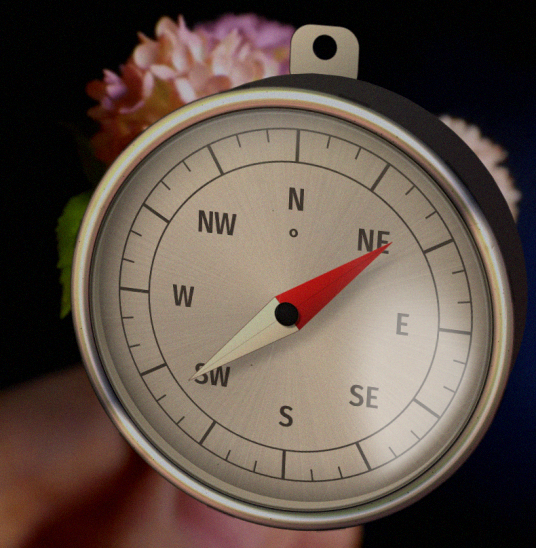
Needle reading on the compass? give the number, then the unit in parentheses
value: 50 (°)
